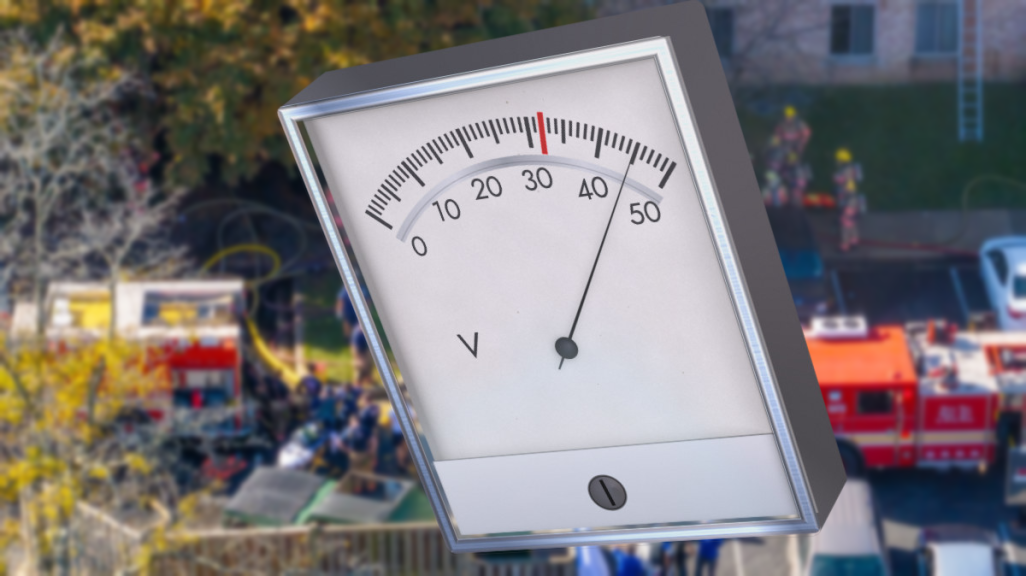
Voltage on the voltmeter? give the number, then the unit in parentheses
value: 45 (V)
